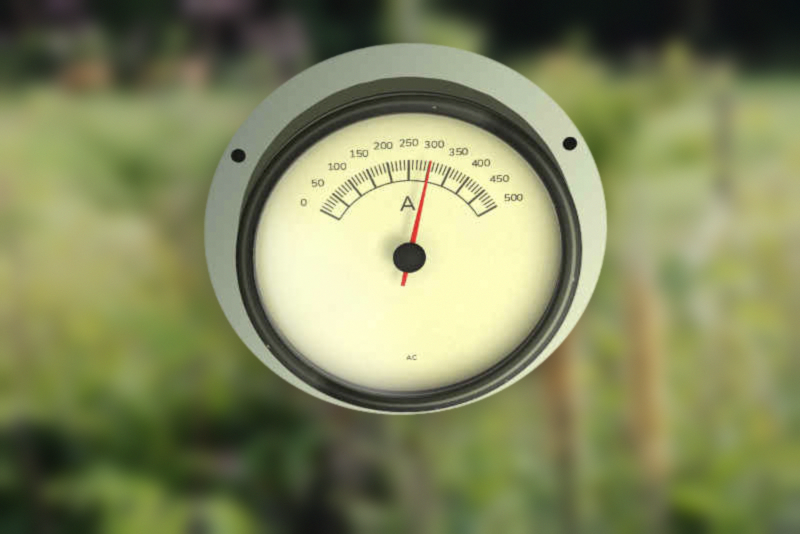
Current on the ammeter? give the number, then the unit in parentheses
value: 300 (A)
